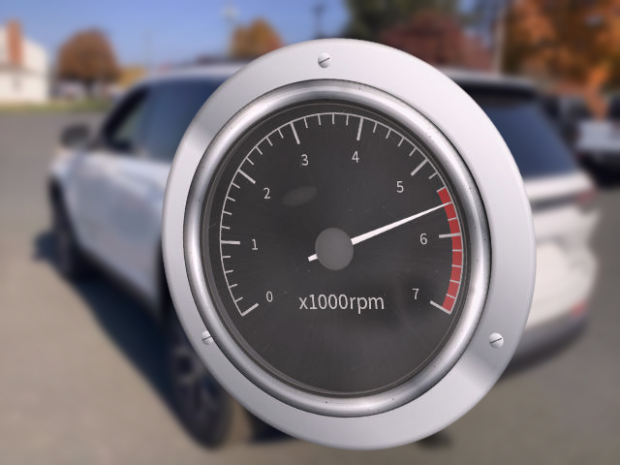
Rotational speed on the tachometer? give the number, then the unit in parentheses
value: 5600 (rpm)
